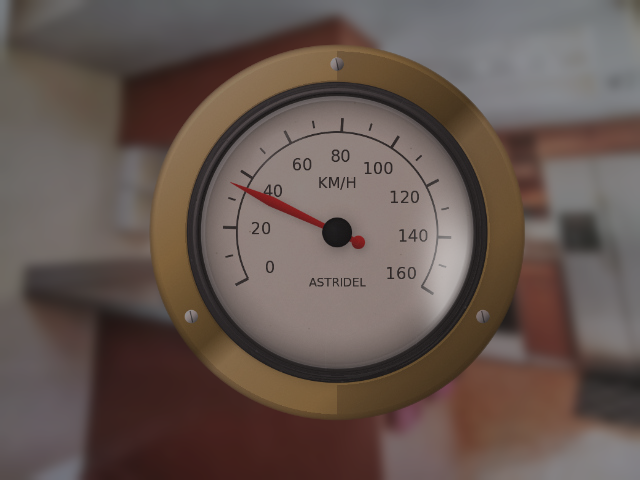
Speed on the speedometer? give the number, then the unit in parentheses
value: 35 (km/h)
